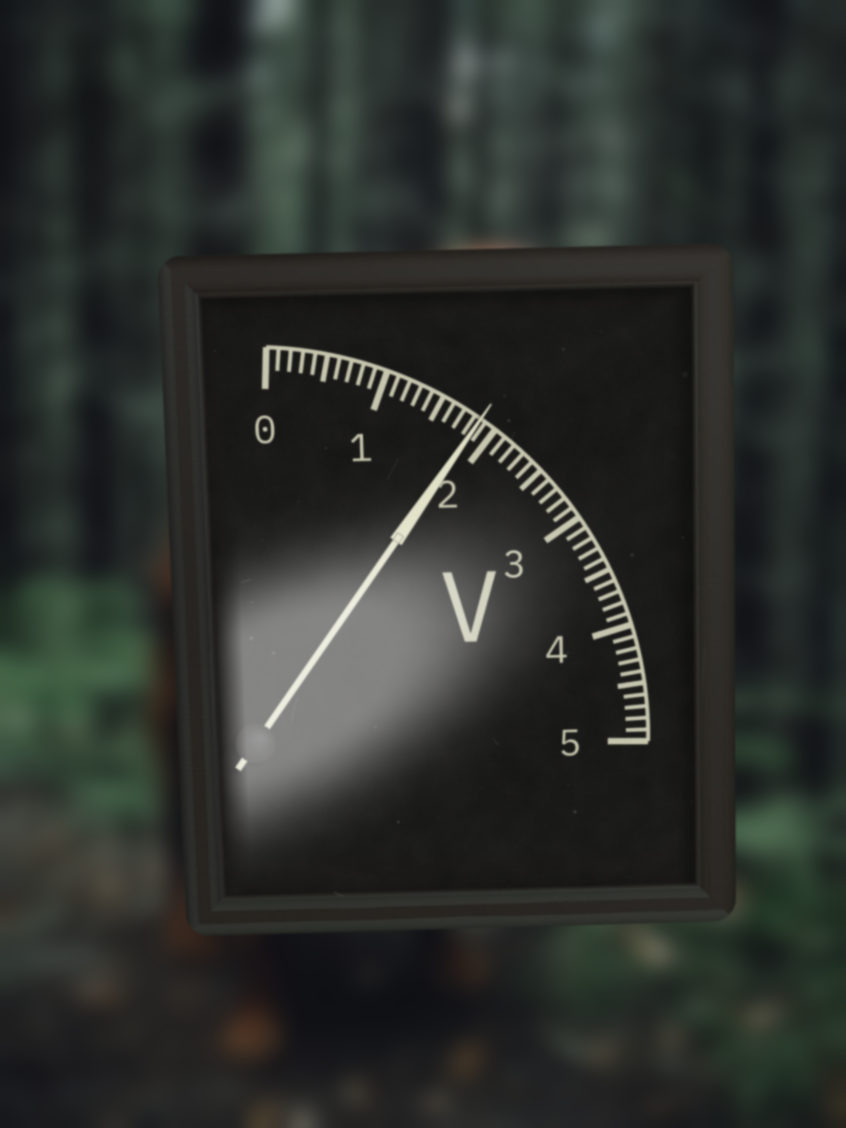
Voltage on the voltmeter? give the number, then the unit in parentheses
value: 1.85 (V)
